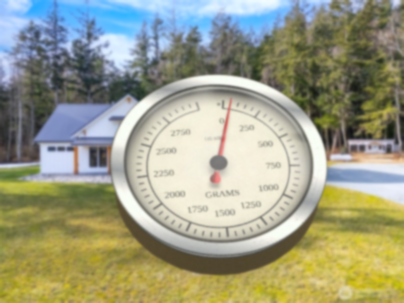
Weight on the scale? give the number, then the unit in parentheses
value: 50 (g)
